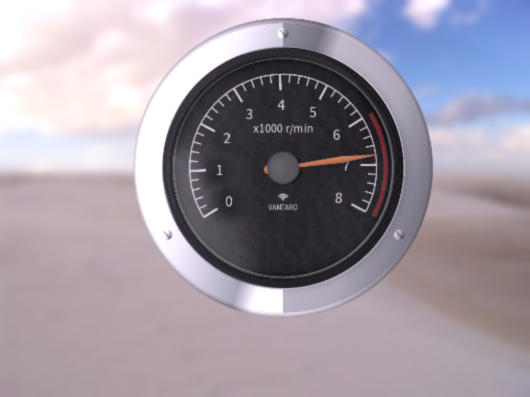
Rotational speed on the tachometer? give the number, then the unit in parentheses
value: 6800 (rpm)
